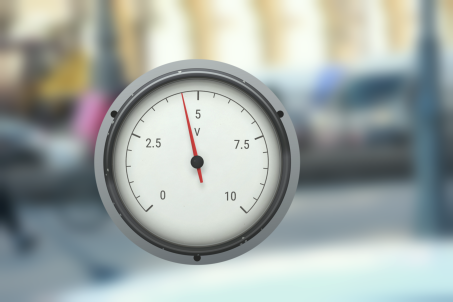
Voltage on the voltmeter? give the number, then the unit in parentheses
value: 4.5 (V)
